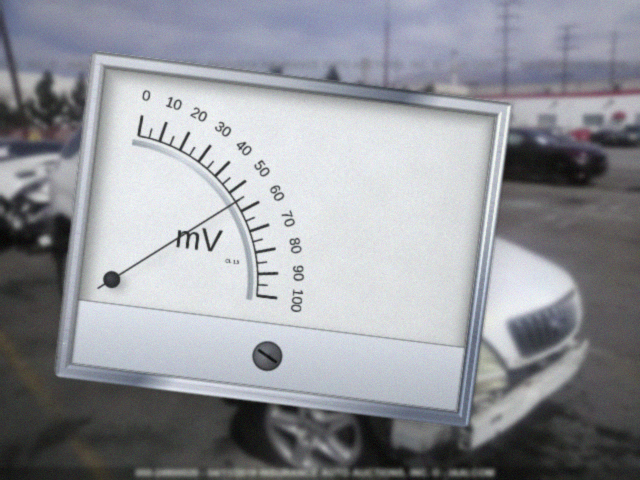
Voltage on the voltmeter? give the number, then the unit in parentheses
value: 55 (mV)
